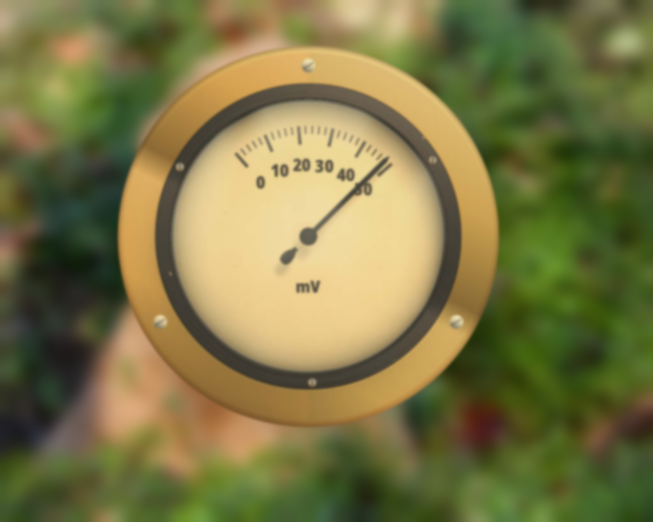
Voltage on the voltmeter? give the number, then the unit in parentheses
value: 48 (mV)
